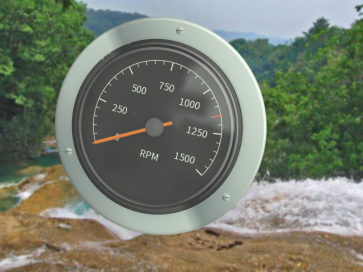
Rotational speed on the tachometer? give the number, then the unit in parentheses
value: 0 (rpm)
